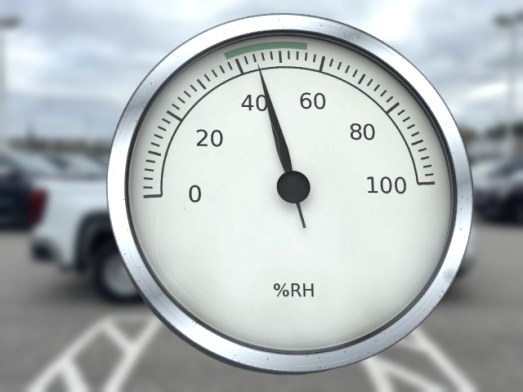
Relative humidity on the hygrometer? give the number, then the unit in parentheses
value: 44 (%)
